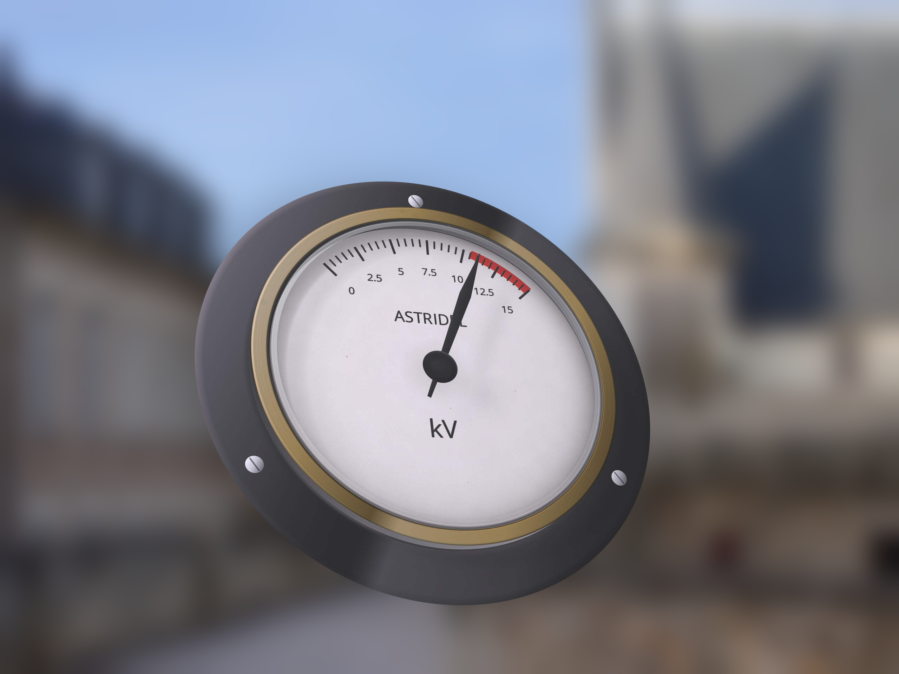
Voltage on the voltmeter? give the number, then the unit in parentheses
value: 11 (kV)
